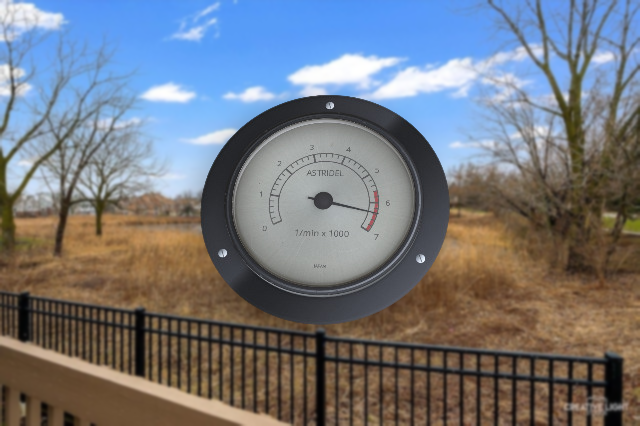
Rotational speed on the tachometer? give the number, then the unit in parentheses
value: 6400 (rpm)
